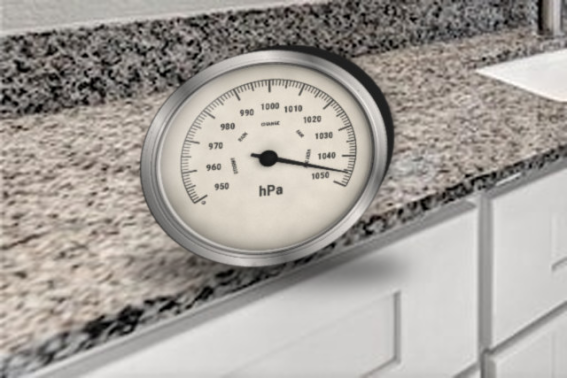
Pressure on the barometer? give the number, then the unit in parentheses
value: 1045 (hPa)
